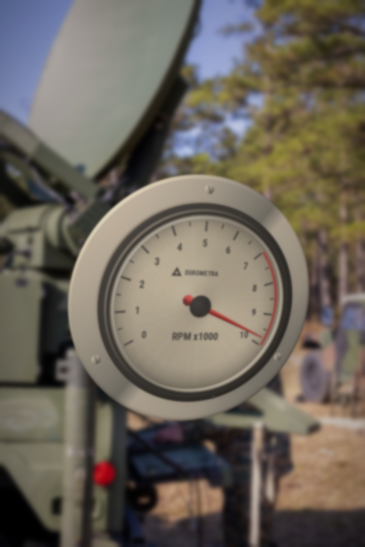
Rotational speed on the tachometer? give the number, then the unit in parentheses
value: 9750 (rpm)
